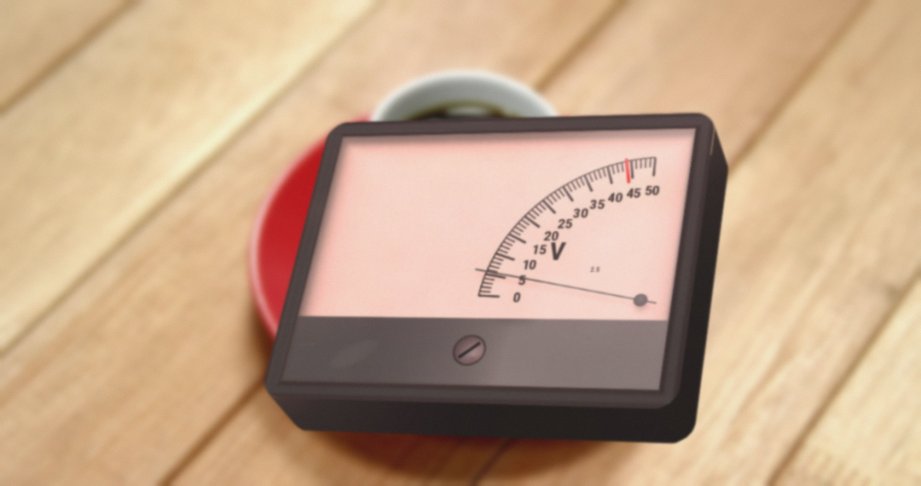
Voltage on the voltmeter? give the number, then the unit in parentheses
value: 5 (V)
